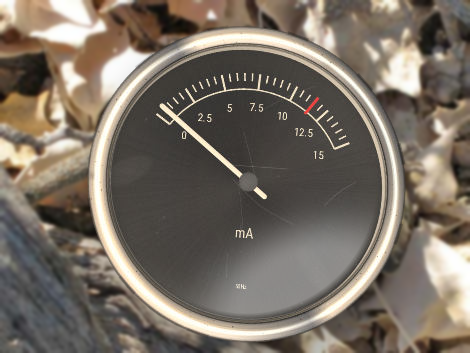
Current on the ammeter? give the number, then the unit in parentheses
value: 0.5 (mA)
